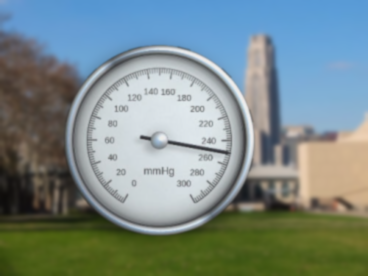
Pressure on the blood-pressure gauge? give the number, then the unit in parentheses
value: 250 (mmHg)
